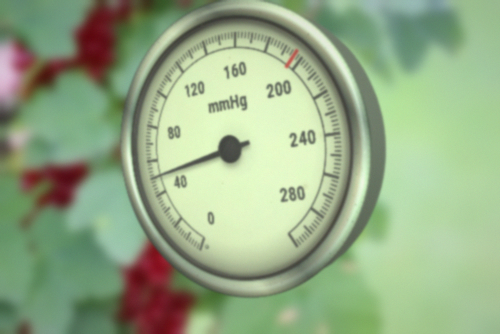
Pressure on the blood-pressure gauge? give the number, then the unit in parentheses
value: 50 (mmHg)
